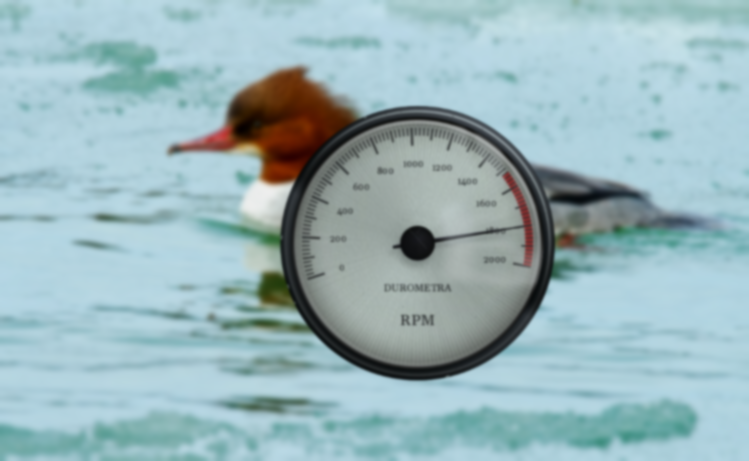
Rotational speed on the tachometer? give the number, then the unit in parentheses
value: 1800 (rpm)
